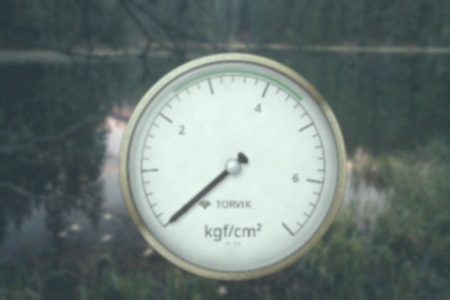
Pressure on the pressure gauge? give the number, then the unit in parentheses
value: 0 (kg/cm²)
